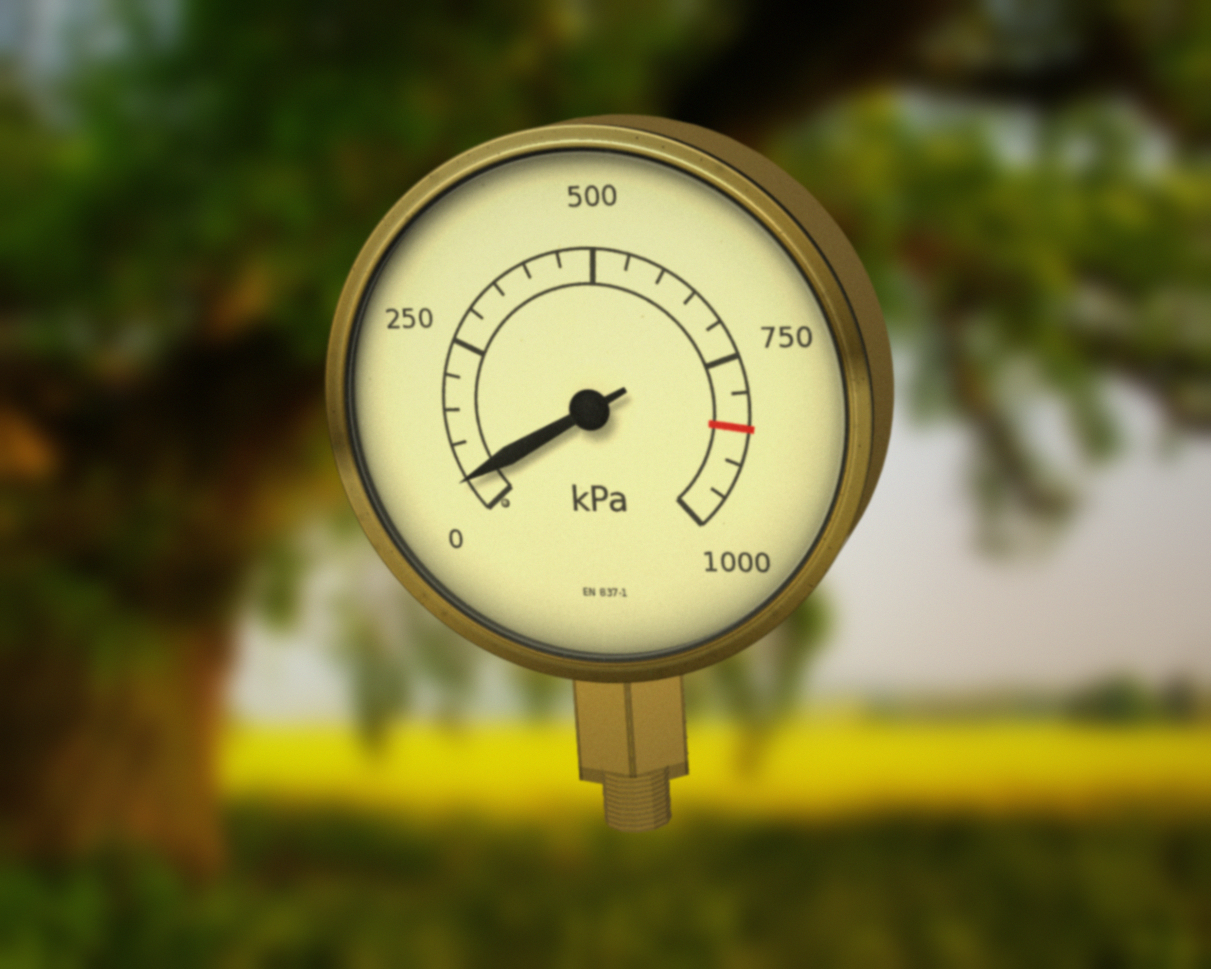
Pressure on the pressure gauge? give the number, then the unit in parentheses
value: 50 (kPa)
